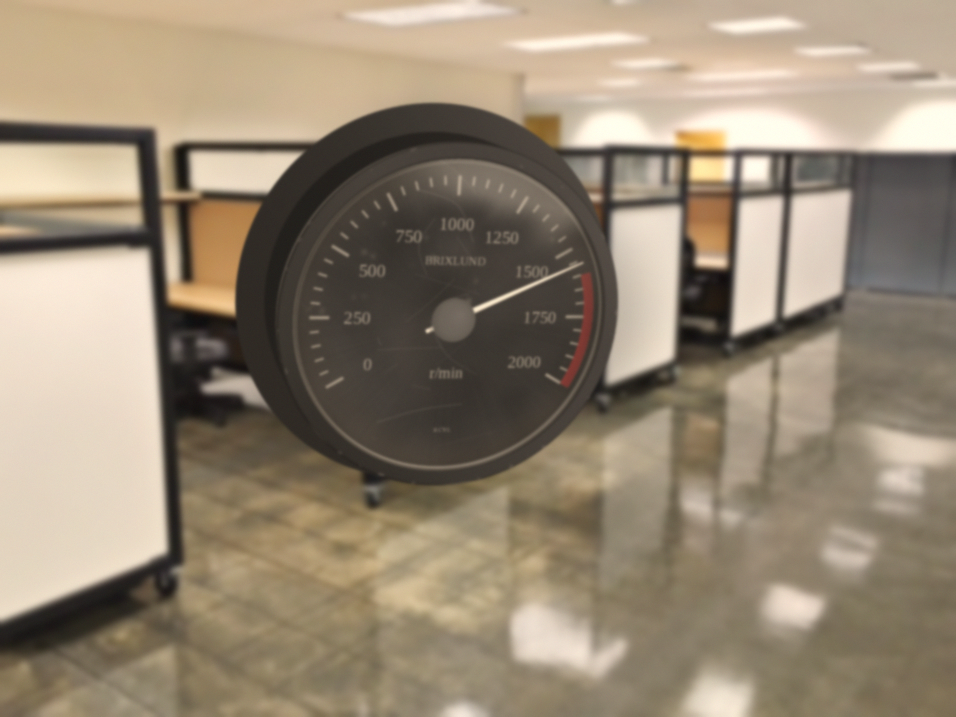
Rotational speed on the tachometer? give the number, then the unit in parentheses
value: 1550 (rpm)
